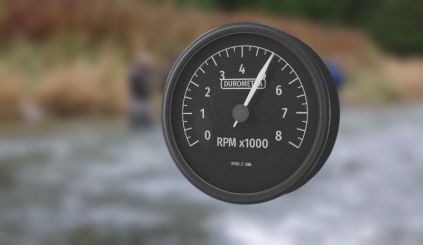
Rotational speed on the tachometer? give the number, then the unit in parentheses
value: 5000 (rpm)
